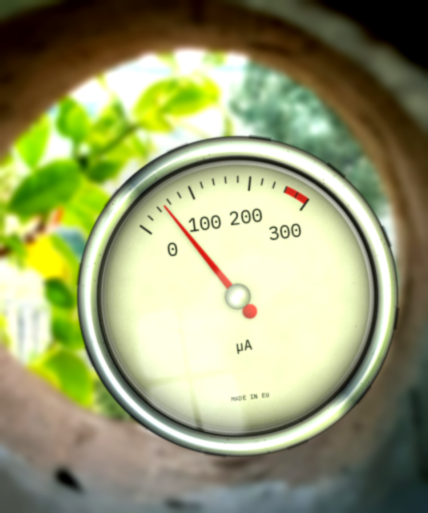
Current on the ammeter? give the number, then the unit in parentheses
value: 50 (µA)
